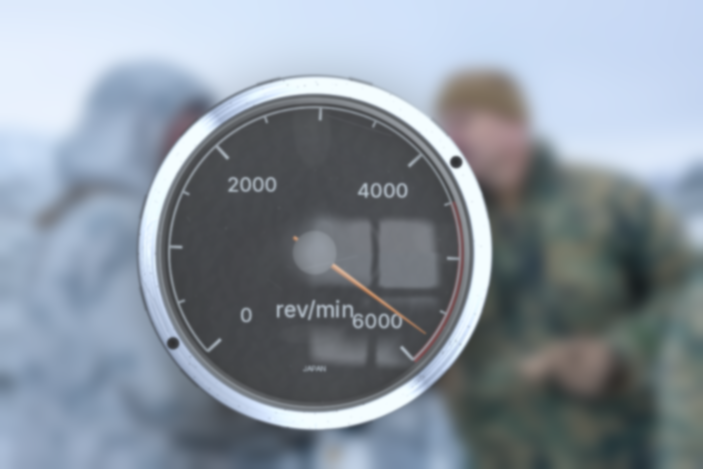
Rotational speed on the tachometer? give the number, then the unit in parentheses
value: 5750 (rpm)
